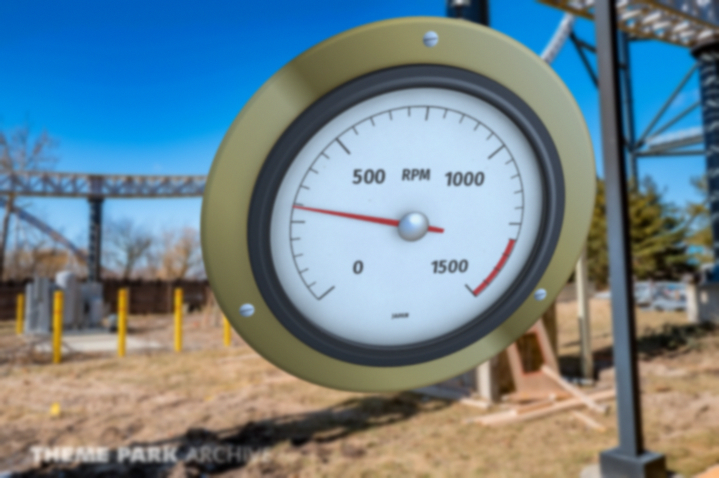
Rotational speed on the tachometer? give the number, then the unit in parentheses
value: 300 (rpm)
